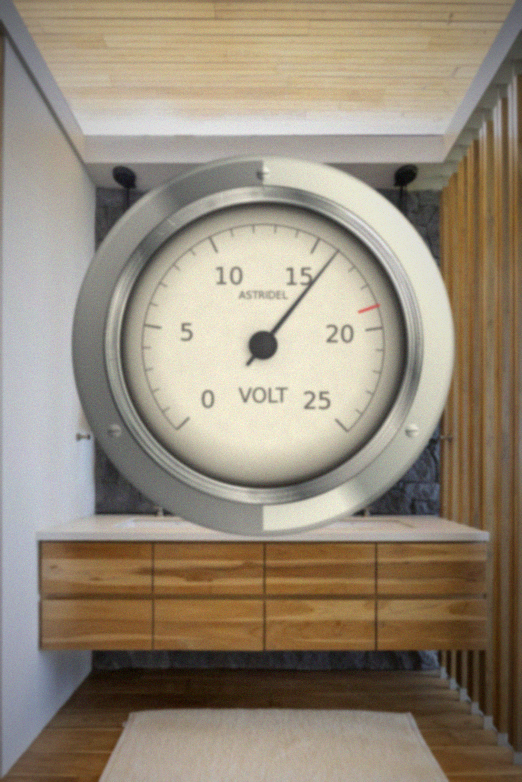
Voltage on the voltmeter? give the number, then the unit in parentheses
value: 16 (V)
